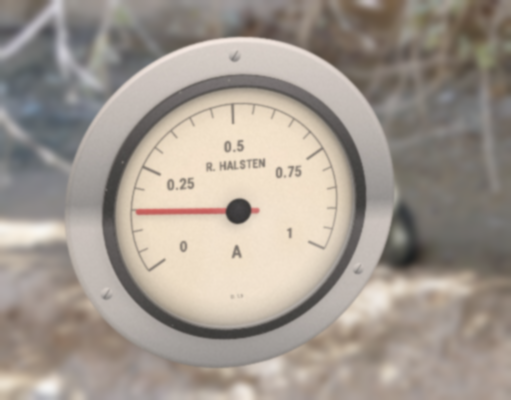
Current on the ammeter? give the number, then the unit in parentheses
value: 0.15 (A)
